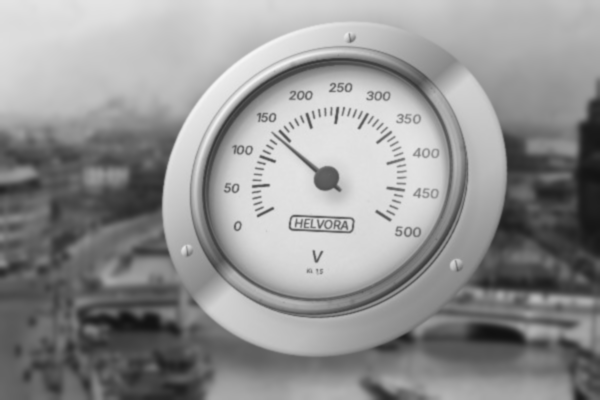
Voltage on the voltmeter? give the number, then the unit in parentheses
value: 140 (V)
